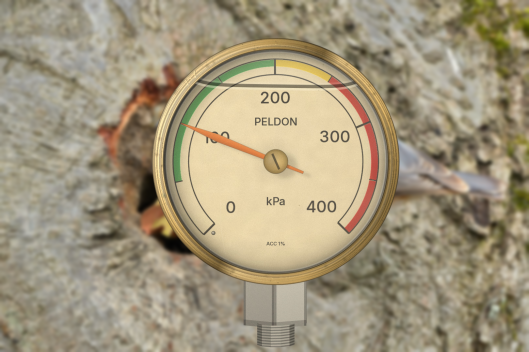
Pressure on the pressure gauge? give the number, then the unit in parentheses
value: 100 (kPa)
